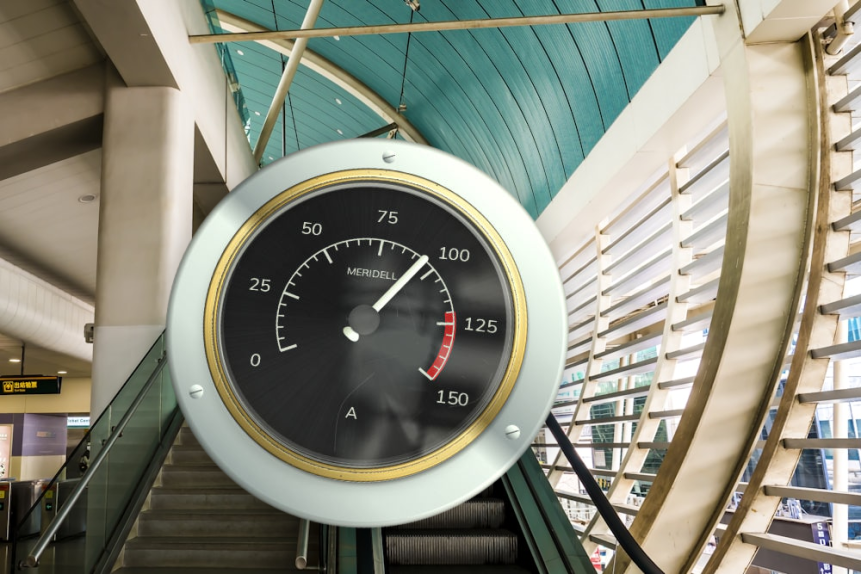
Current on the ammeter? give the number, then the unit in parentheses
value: 95 (A)
